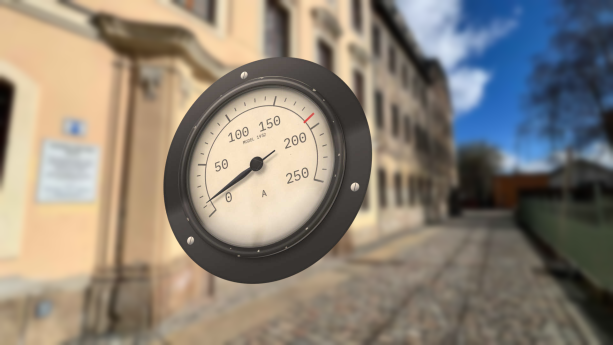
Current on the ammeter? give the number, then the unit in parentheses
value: 10 (A)
